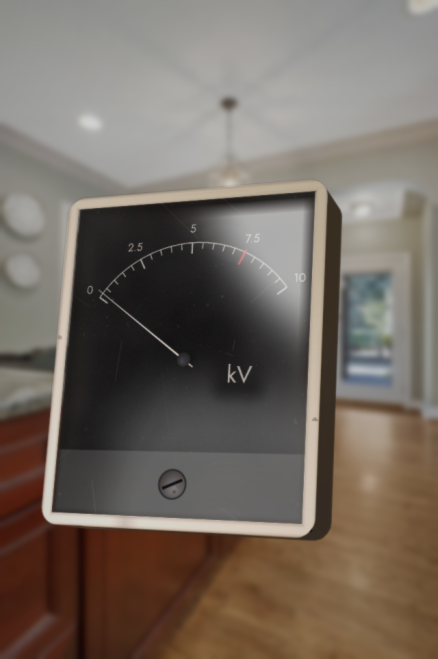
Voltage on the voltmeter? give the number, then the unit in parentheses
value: 0.25 (kV)
